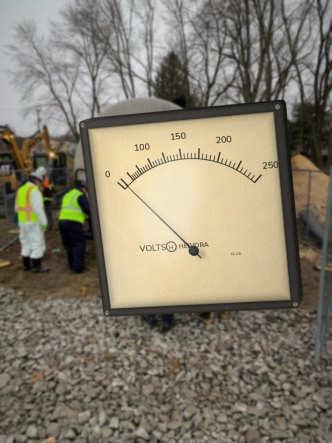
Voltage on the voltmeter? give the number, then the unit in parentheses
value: 25 (V)
